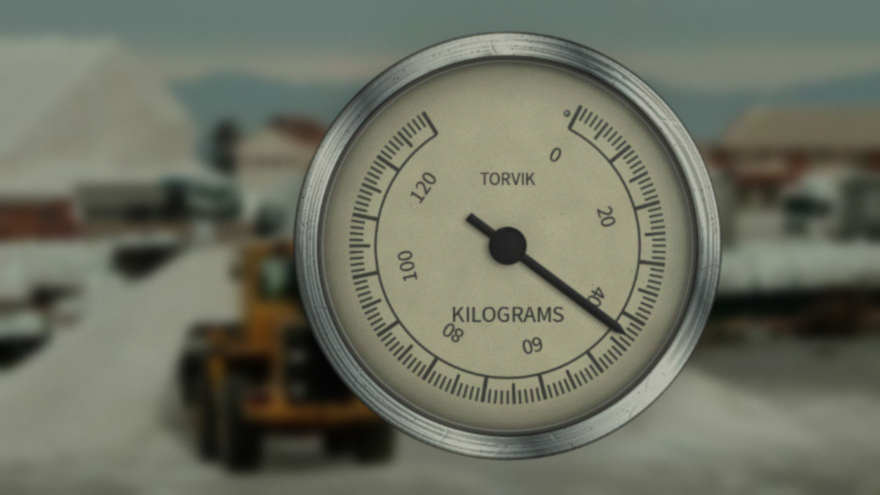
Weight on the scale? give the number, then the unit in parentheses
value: 43 (kg)
